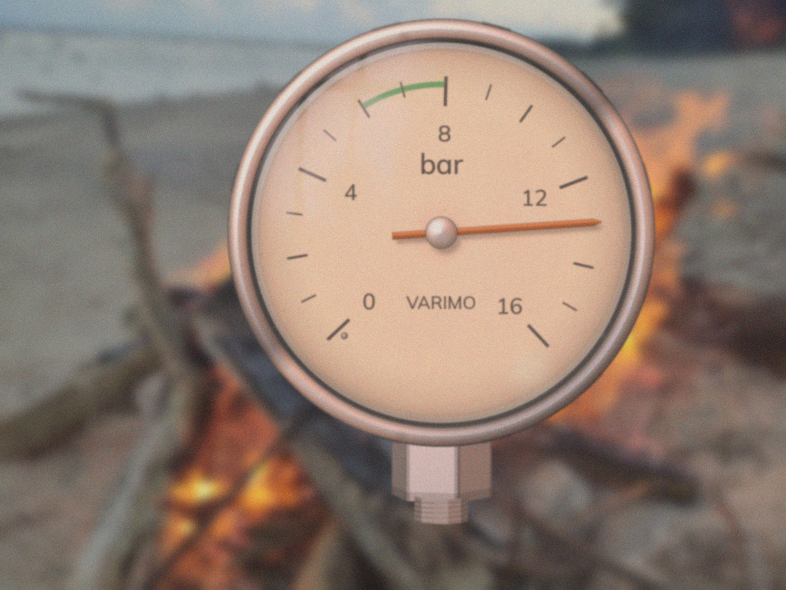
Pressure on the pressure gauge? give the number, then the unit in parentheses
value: 13 (bar)
